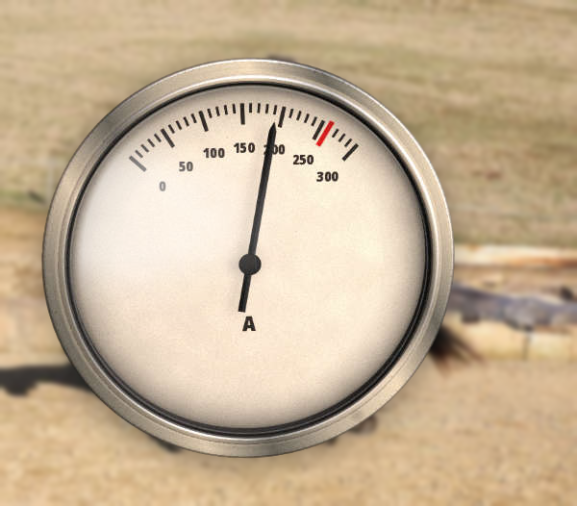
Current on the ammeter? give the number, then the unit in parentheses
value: 190 (A)
